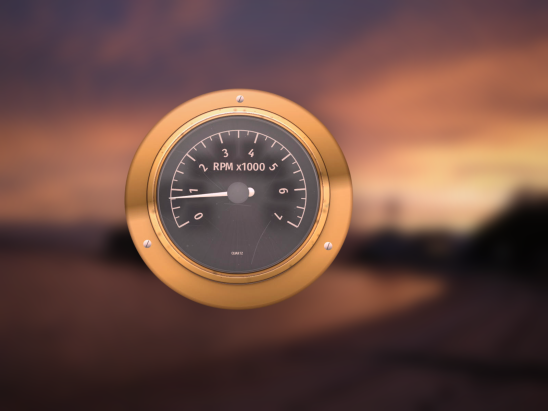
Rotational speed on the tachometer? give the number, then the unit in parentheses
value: 750 (rpm)
